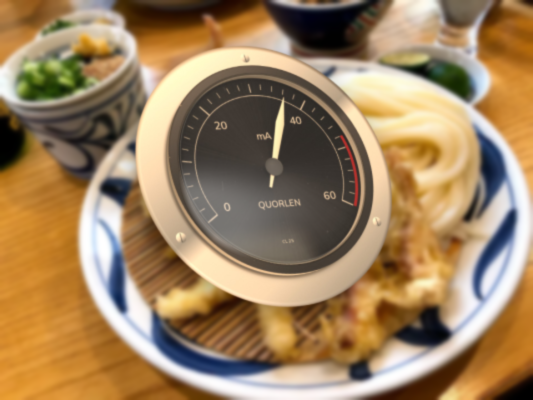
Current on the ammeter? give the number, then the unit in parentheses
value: 36 (mA)
